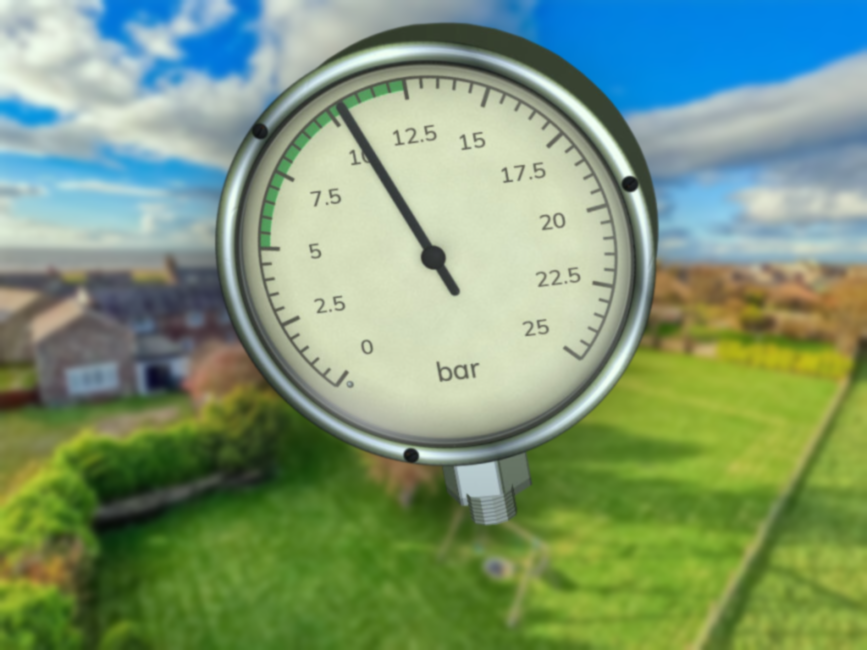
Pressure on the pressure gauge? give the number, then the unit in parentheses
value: 10.5 (bar)
